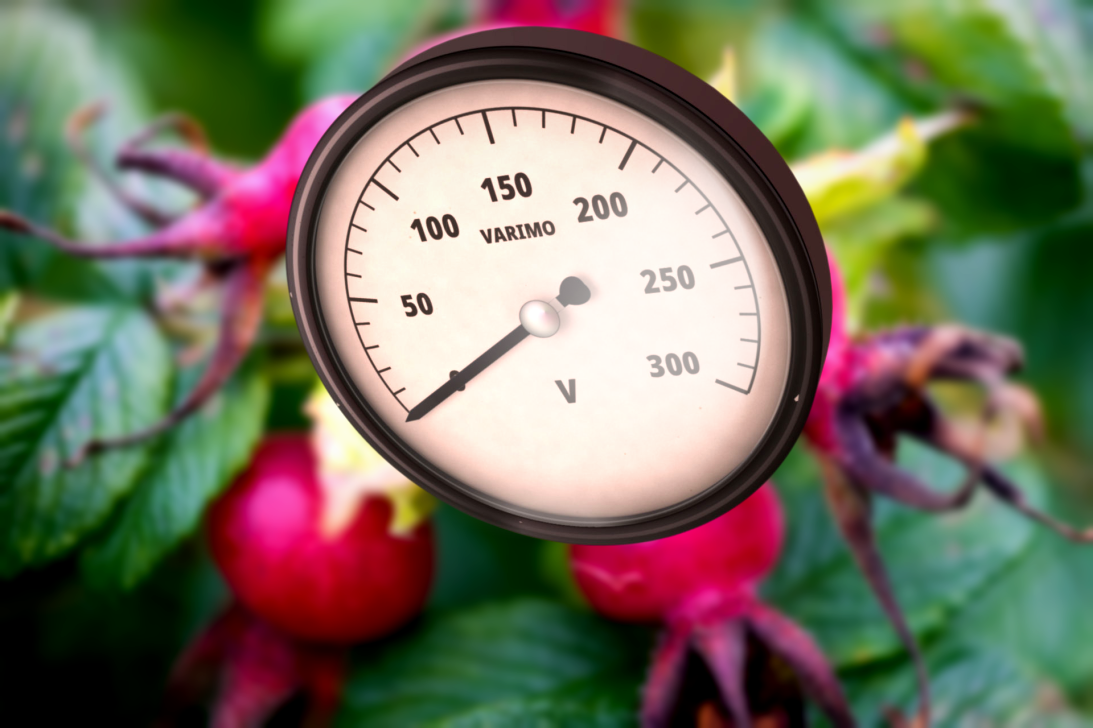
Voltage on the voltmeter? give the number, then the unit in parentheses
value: 0 (V)
